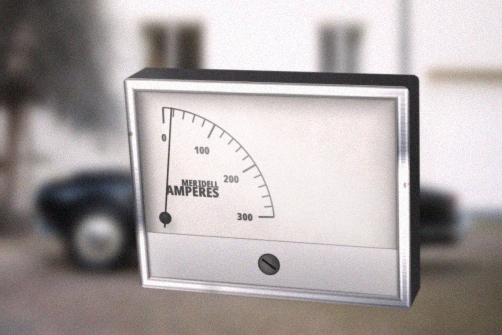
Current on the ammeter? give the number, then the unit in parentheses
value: 20 (A)
